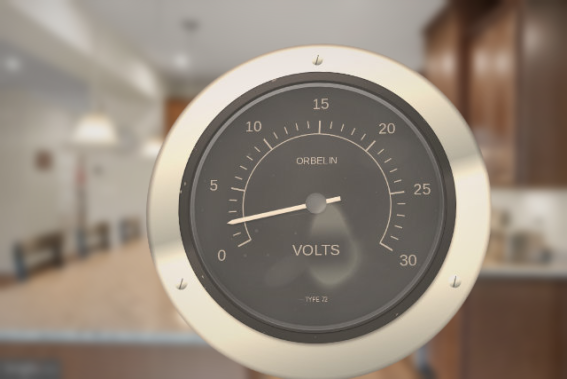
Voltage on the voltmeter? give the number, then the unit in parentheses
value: 2 (V)
